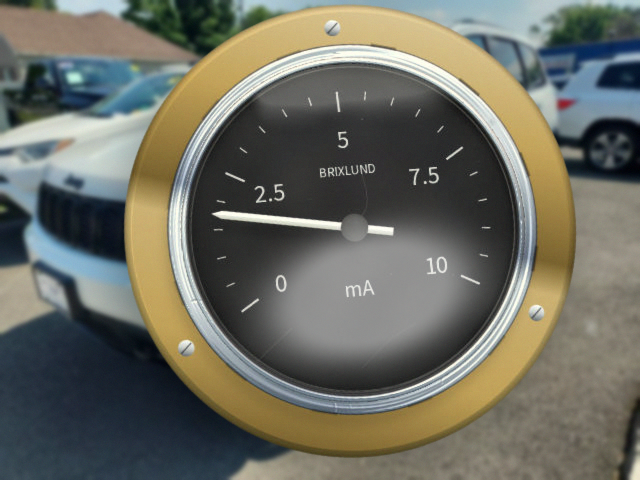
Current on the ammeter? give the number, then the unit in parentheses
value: 1.75 (mA)
